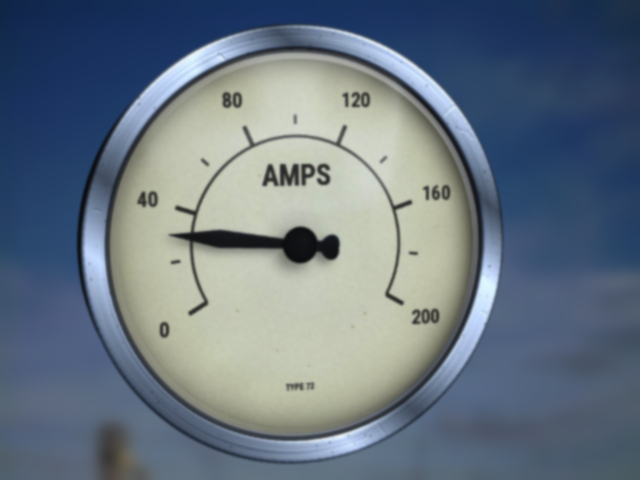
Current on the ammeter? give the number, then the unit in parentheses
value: 30 (A)
